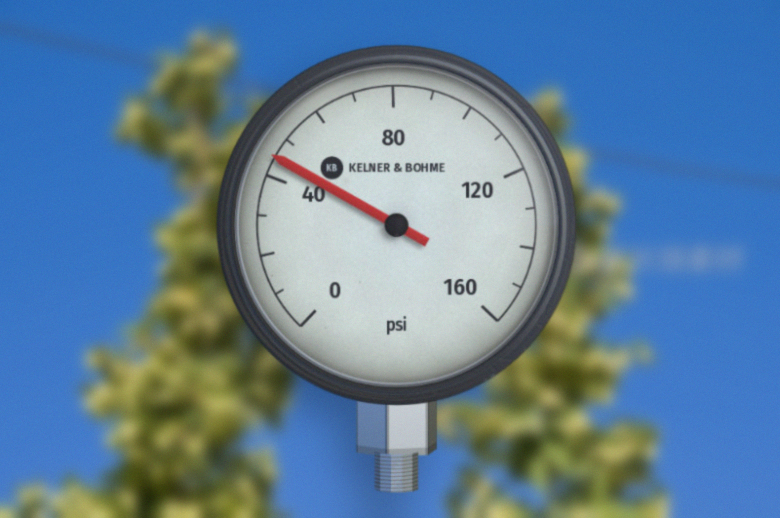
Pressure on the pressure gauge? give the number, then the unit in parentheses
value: 45 (psi)
